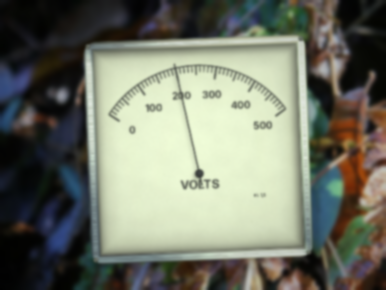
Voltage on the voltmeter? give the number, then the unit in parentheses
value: 200 (V)
